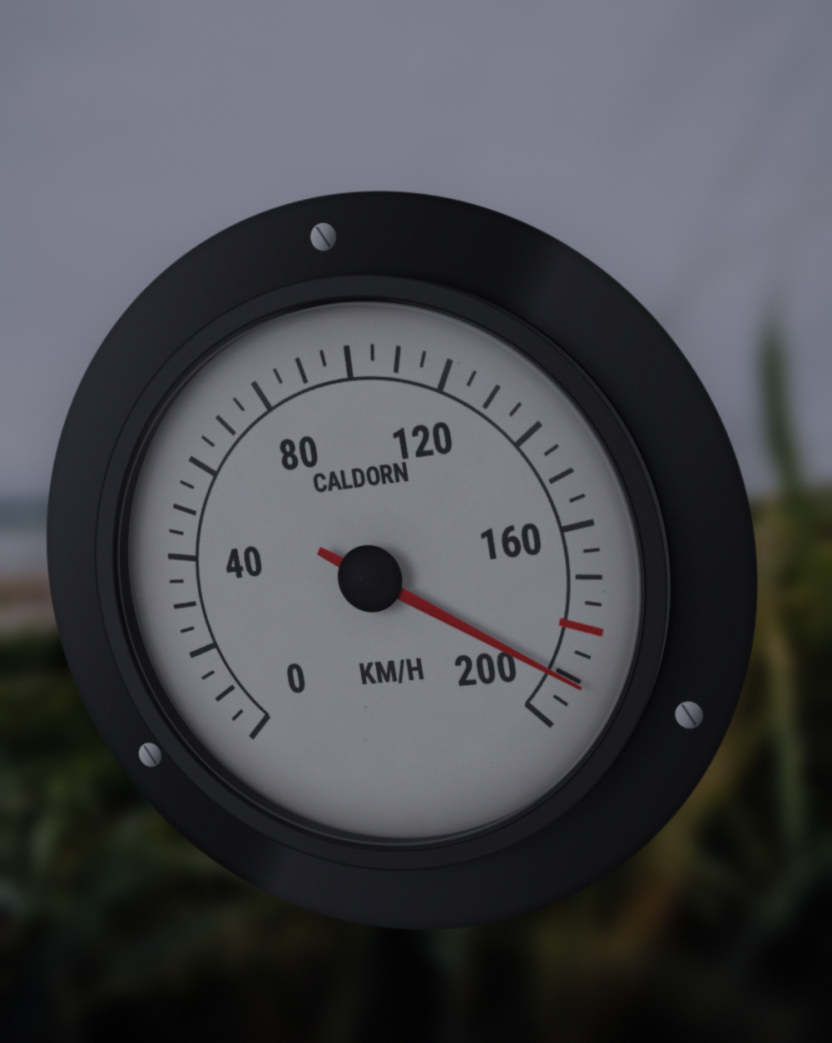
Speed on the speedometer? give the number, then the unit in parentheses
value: 190 (km/h)
